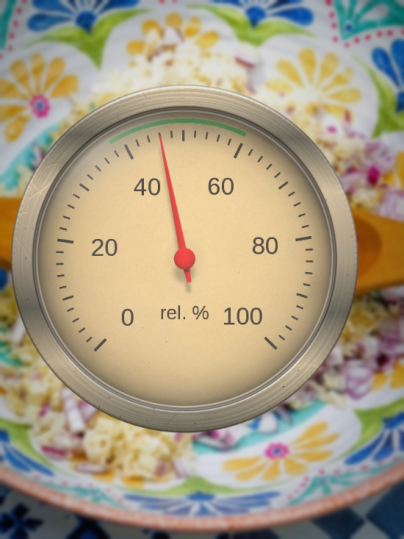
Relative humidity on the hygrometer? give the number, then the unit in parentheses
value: 46 (%)
